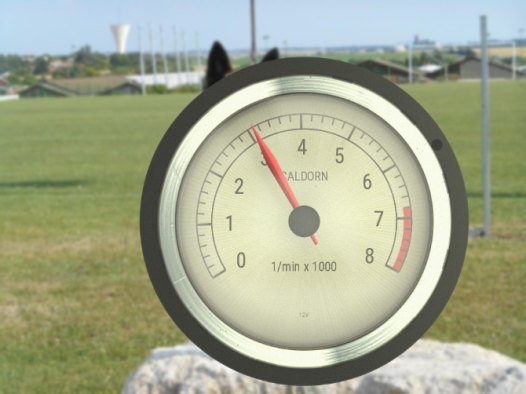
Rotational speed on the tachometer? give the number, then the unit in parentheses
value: 3100 (rpm)
